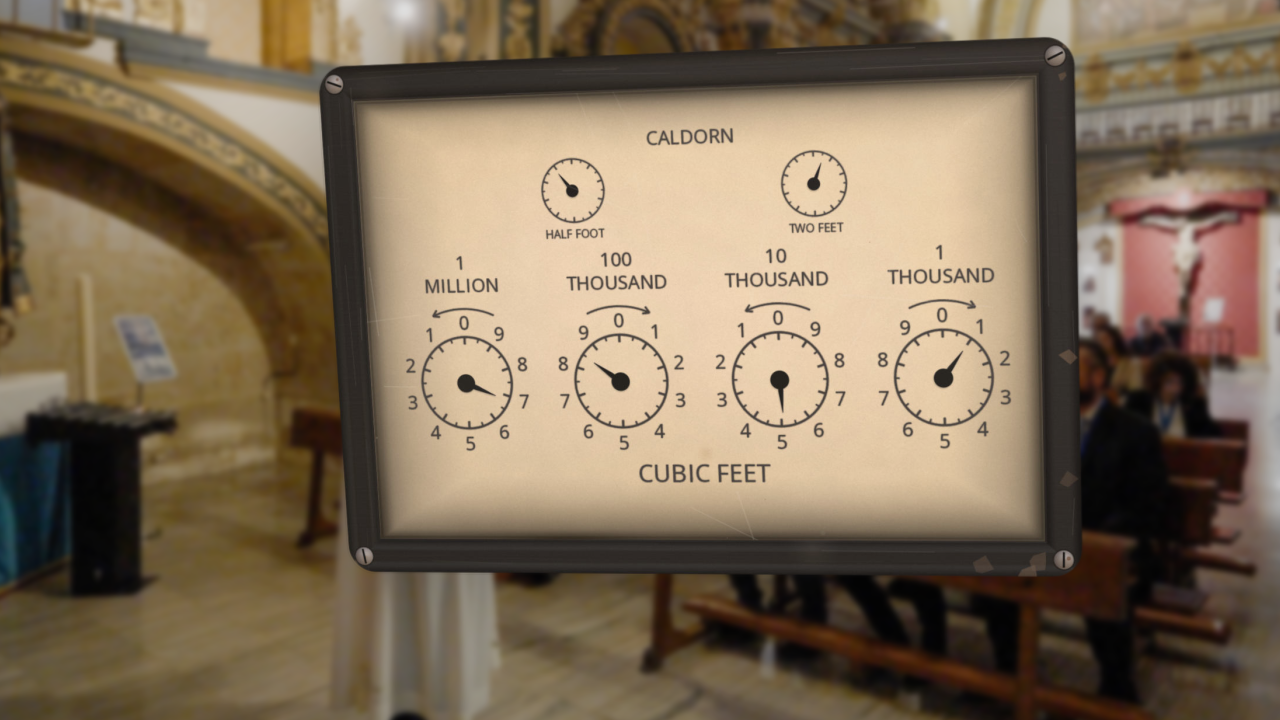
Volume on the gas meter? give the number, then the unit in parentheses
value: 685100 (ft³)
